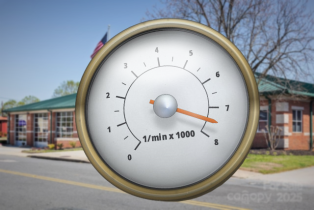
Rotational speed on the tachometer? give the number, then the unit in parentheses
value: 7500 (rpm)
